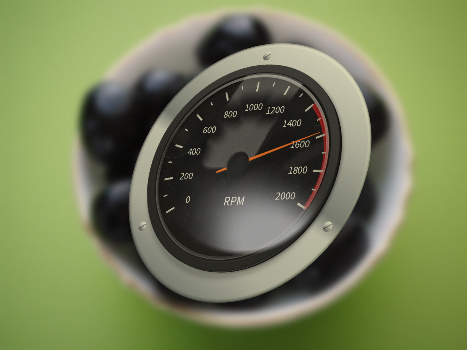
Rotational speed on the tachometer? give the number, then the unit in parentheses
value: 1600 (rpm)
